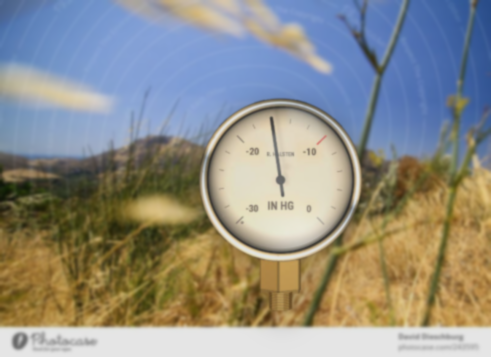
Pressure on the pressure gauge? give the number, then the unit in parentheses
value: -16 (inHg)
